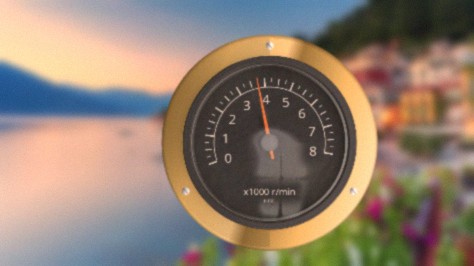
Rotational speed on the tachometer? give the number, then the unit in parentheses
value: 3750 (rpm)
